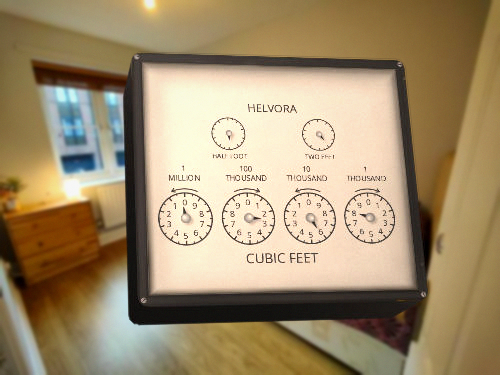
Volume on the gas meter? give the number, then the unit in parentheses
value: 25800 (ft³)
